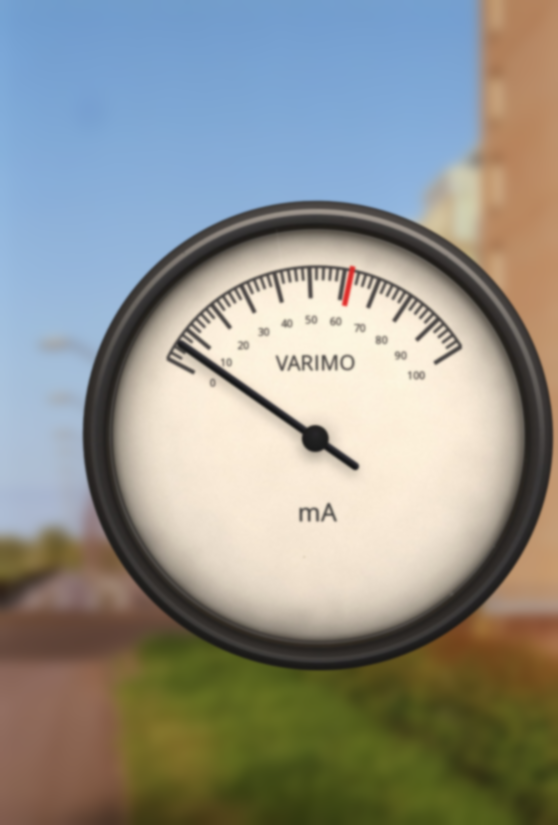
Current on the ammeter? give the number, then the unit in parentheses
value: 6 (mA)
